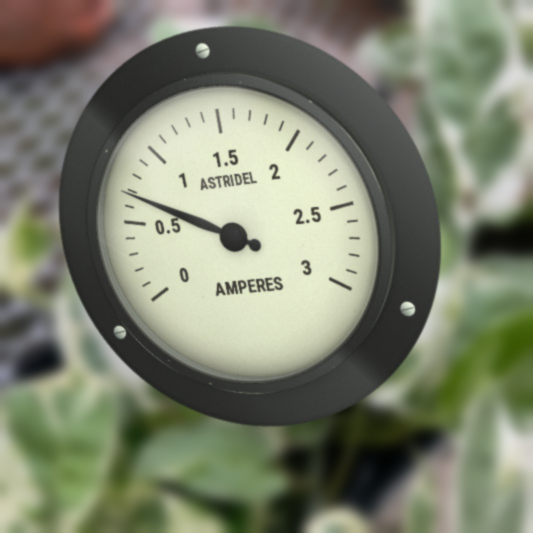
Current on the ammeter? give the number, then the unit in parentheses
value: 0.7 (A)
